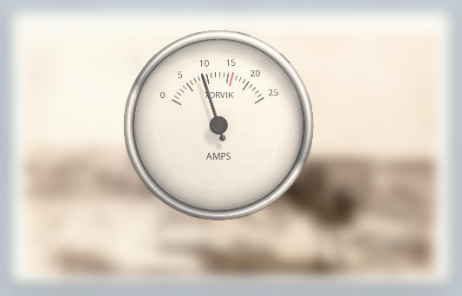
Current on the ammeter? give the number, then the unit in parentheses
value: 9 (A)
